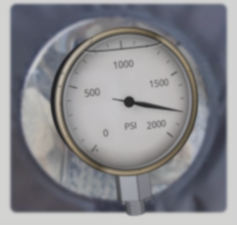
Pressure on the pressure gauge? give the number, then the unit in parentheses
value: 1800 (psi)
